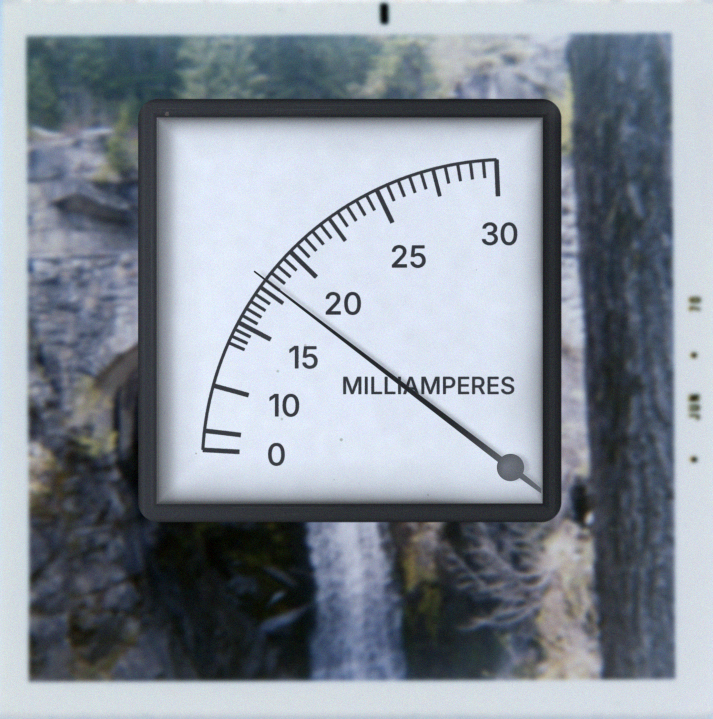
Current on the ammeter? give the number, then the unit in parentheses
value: 18 (mA)
